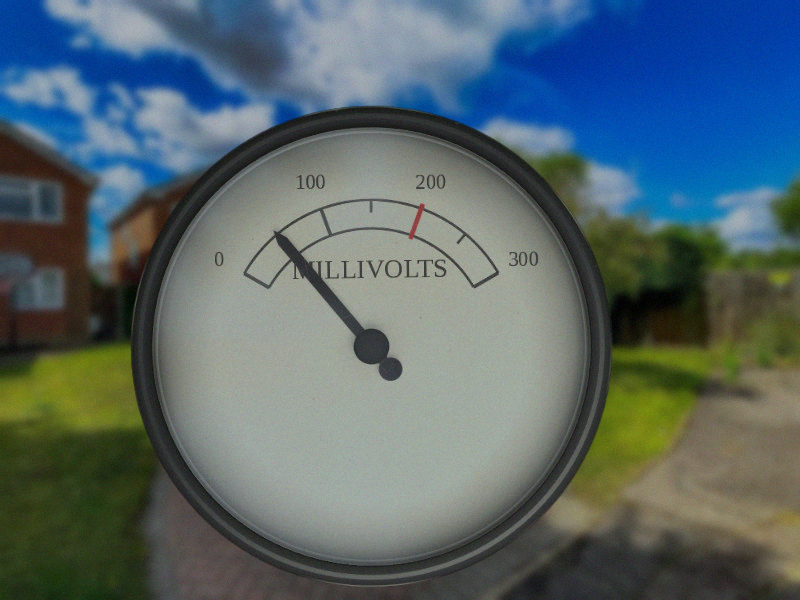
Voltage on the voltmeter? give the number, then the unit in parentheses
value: 50 (mV)
